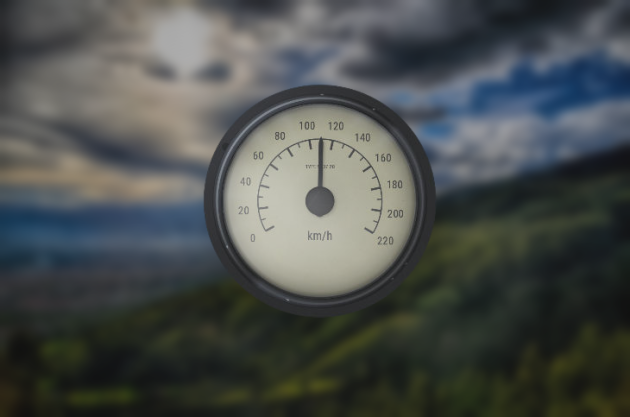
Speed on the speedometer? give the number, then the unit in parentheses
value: 110 (km/h)
